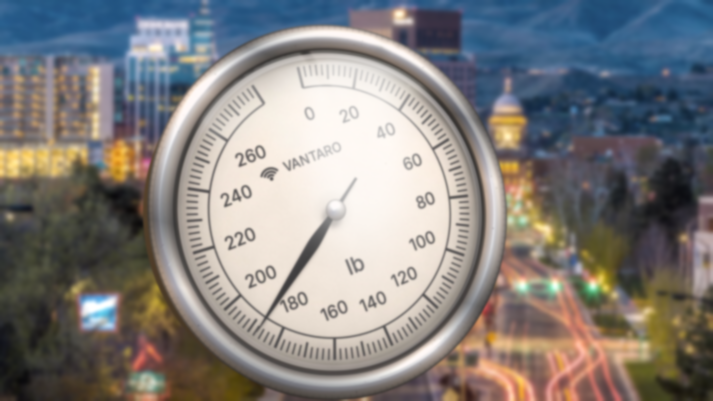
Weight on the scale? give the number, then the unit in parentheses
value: 188 (lb)
